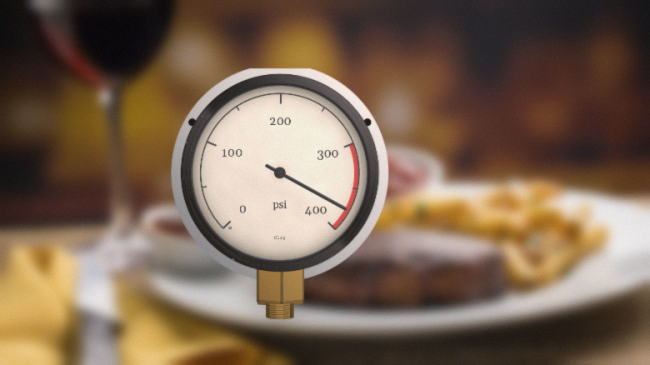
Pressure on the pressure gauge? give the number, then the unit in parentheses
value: 375 (psi)
